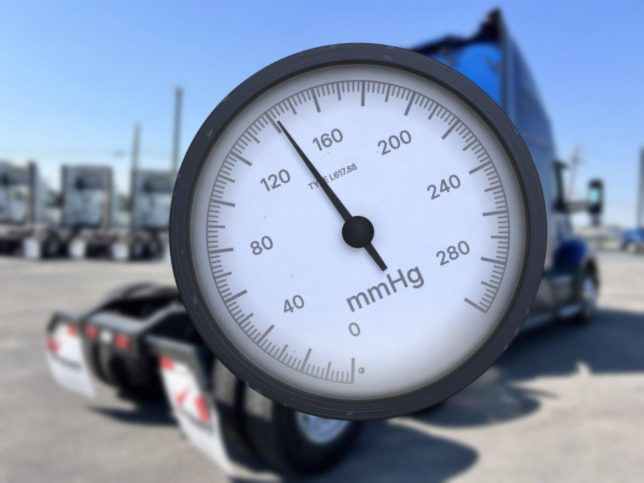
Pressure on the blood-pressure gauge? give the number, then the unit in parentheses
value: 142 (mmHg)
